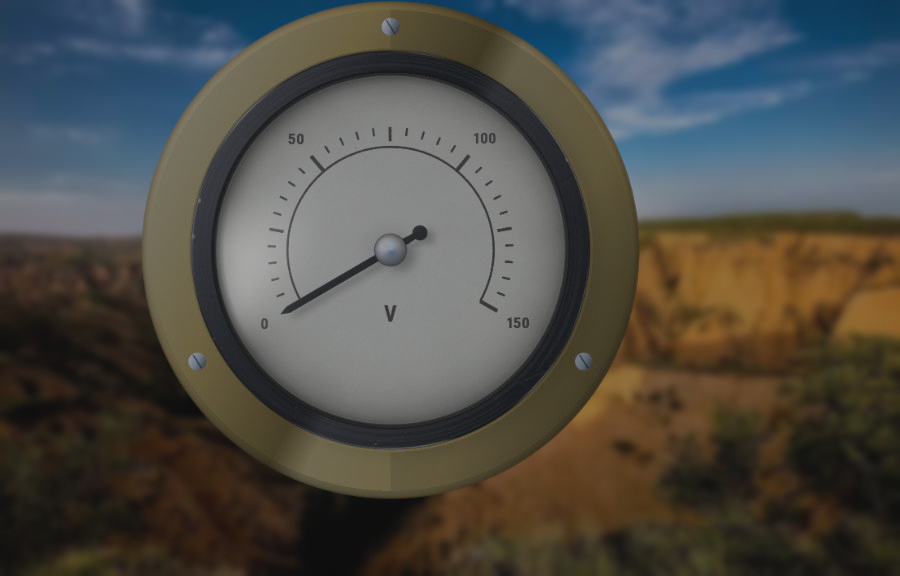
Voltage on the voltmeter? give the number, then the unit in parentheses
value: 0 (V)
